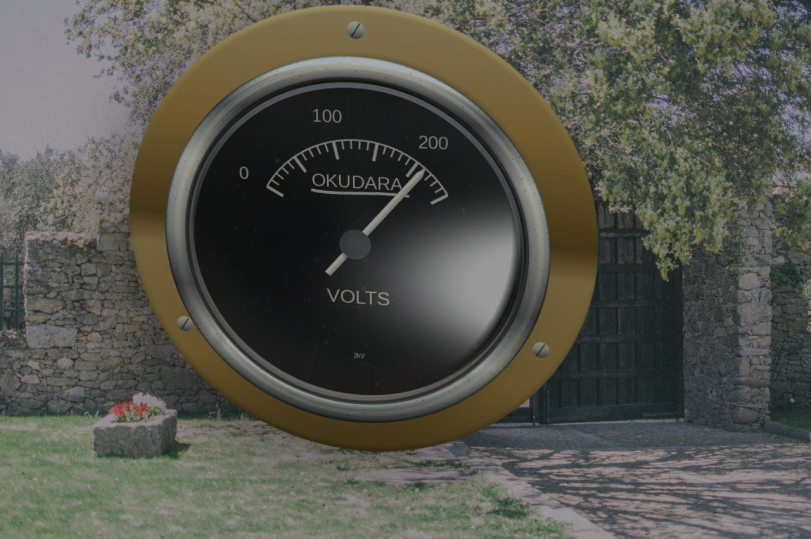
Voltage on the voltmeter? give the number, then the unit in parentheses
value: 210 (V)
